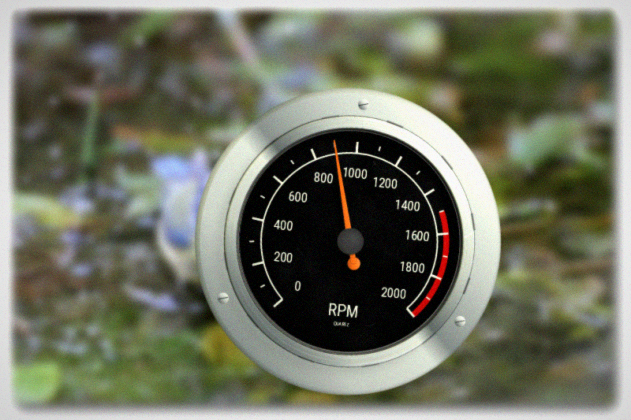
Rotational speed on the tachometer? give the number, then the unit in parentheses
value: 900 (rpm)
